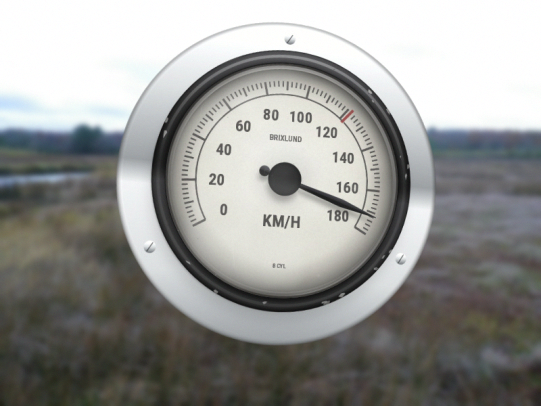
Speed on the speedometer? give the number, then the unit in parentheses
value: 172 (km/h)
